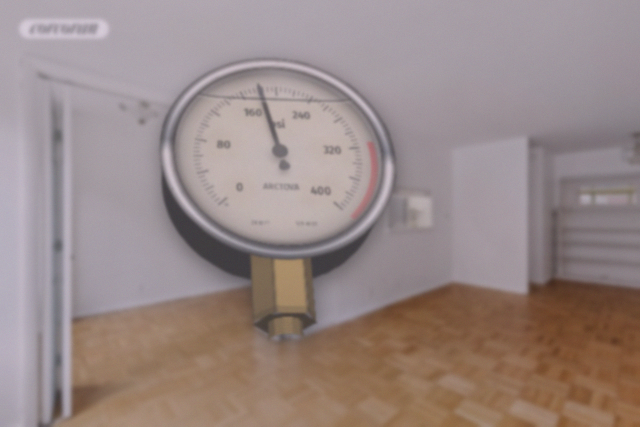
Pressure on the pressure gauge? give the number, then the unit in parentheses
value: 180 (psi)
